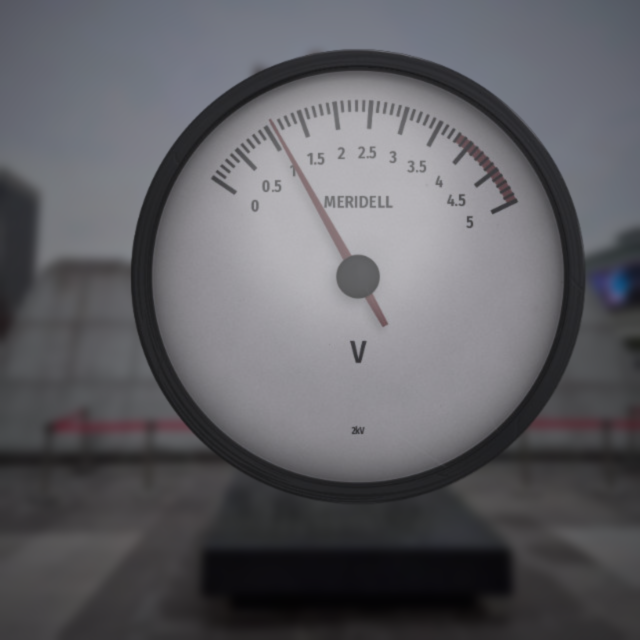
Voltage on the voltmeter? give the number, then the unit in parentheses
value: 1.1 (V)
